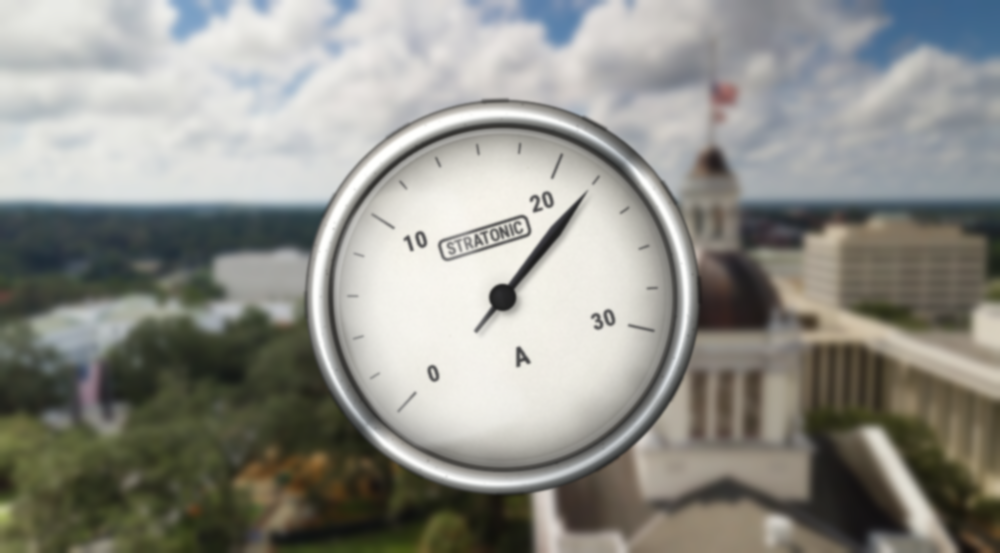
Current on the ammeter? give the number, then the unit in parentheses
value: 22 (A)
